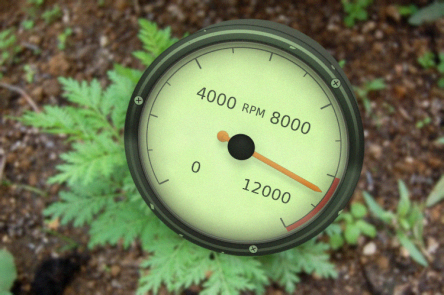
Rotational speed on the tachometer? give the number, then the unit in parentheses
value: 10500 (rpm)
